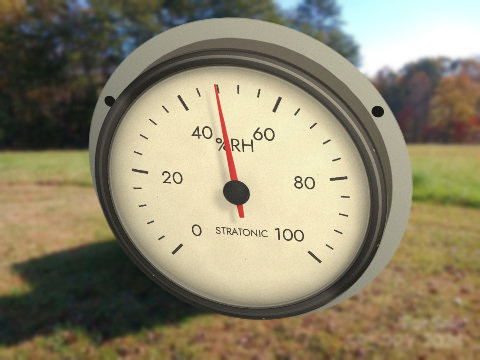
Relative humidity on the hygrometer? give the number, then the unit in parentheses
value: 48 (%)
